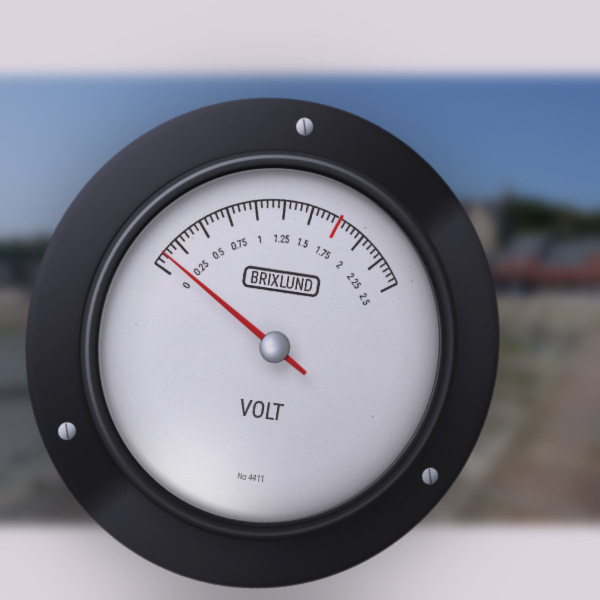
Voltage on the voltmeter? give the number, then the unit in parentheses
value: 0.1 (V)
